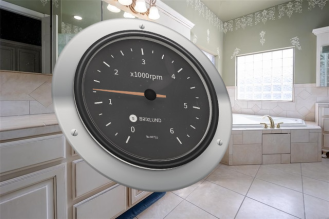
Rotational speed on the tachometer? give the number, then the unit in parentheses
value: 1250 (rpm)
